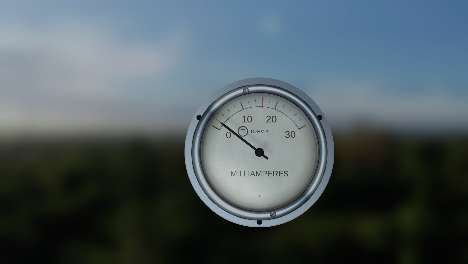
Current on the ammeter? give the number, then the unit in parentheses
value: 2 (mA)
